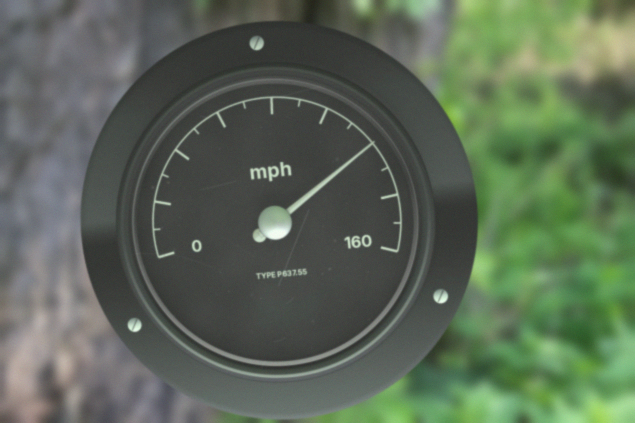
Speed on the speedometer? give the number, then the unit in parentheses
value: 120 (mph)
